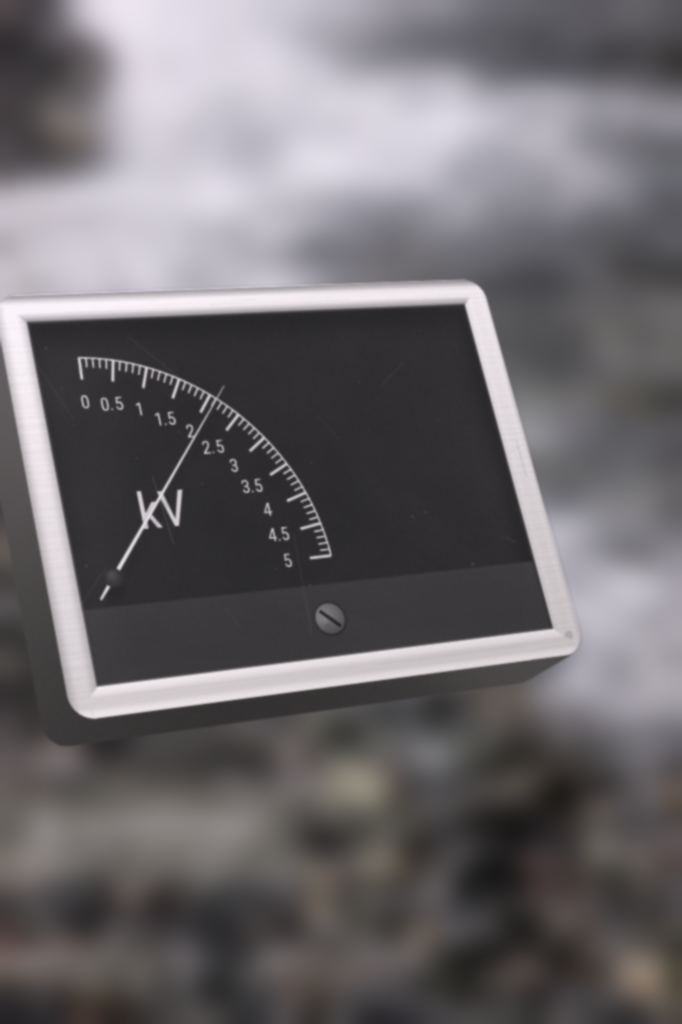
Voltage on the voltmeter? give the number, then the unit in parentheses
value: 2.1 (kV)
